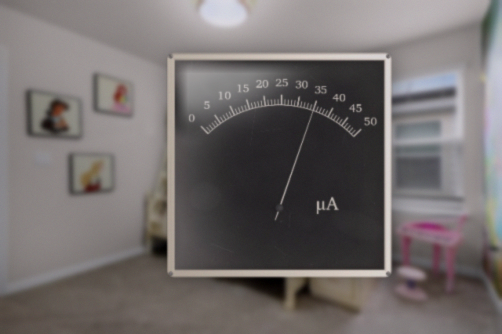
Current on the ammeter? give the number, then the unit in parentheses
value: 35 (µA)
